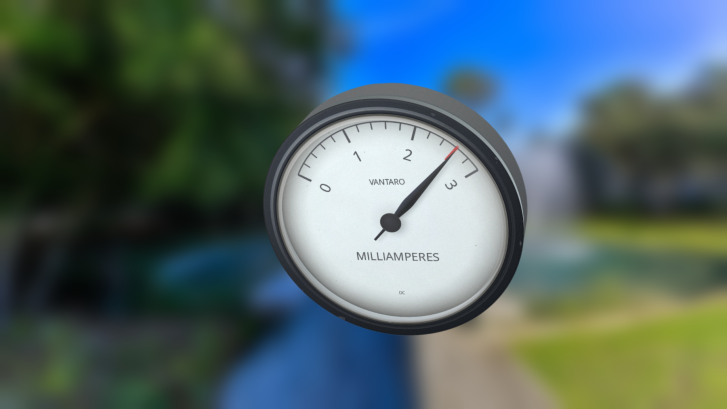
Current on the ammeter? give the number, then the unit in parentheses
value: 2.6 (mA)
